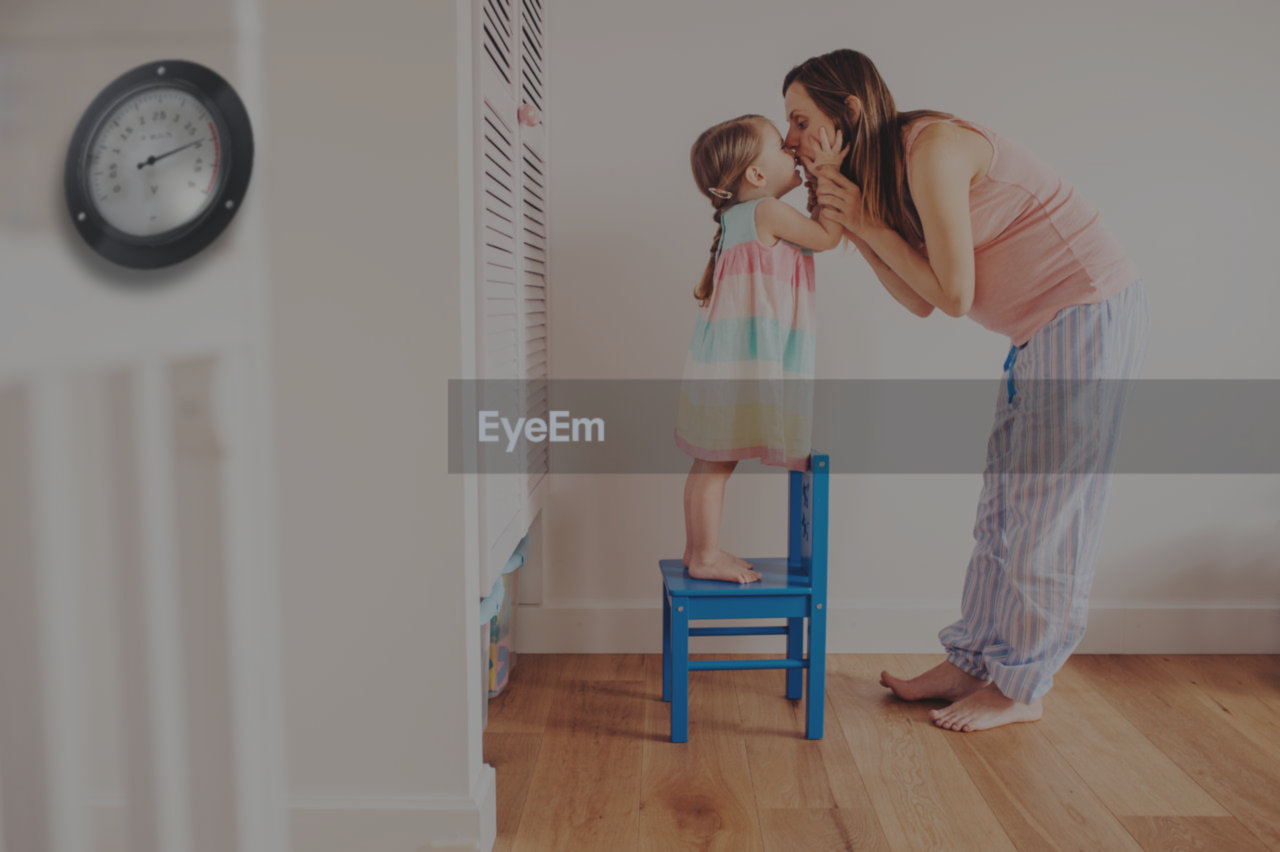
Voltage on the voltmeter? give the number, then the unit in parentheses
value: 4 (V)
